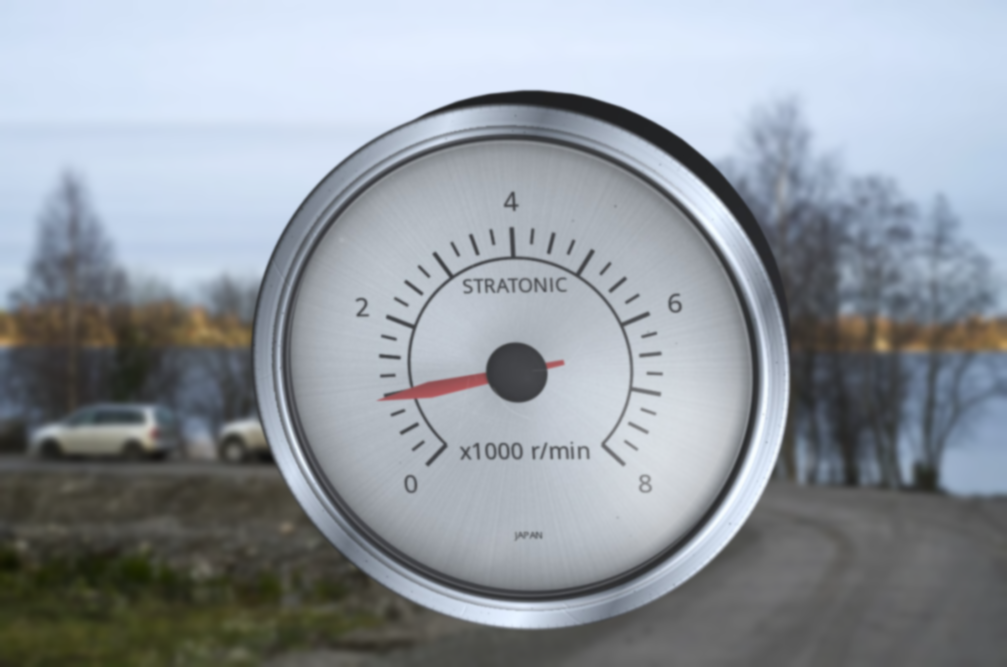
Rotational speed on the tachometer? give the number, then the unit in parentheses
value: 1000 (rpm)
